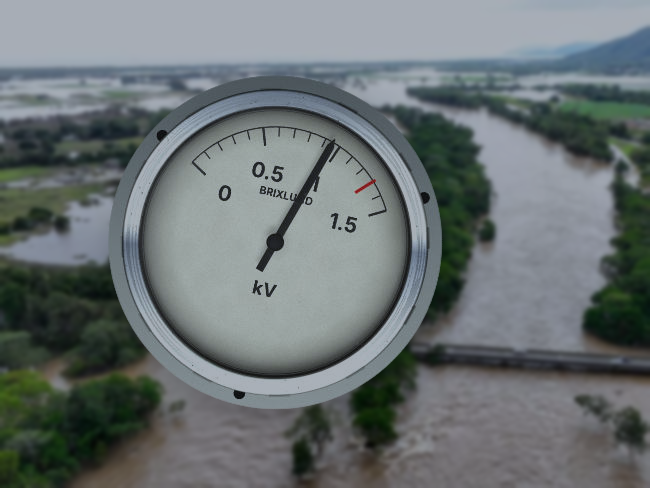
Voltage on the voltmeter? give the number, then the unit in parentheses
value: 0.95 (kV)
